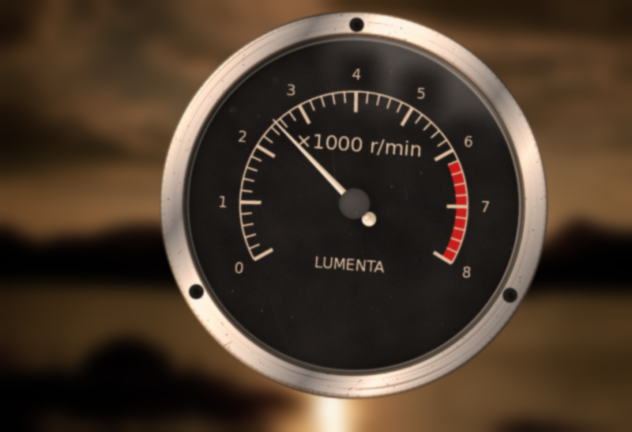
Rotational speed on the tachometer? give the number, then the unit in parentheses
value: 2500 (rpm)
